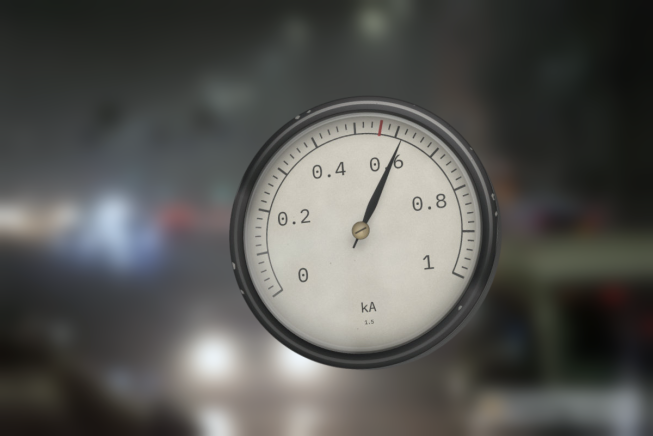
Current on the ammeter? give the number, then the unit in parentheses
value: 0.62 (kA)
